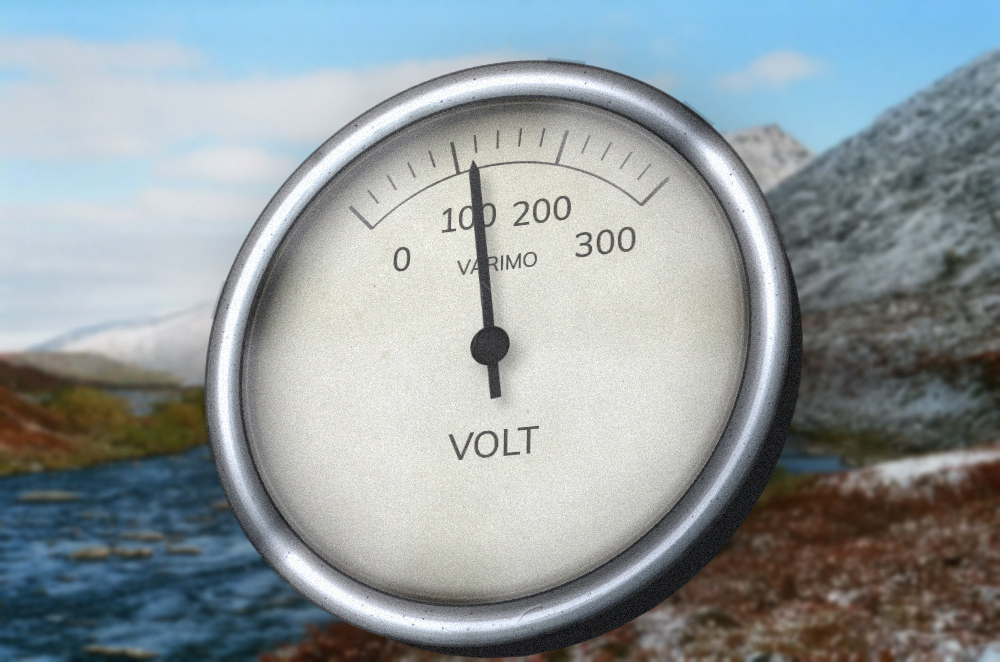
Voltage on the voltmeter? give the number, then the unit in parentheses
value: 120 (V)
